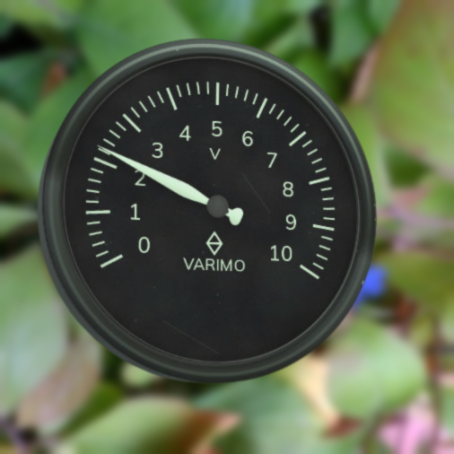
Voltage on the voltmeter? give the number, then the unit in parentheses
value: 2.2 (V)
